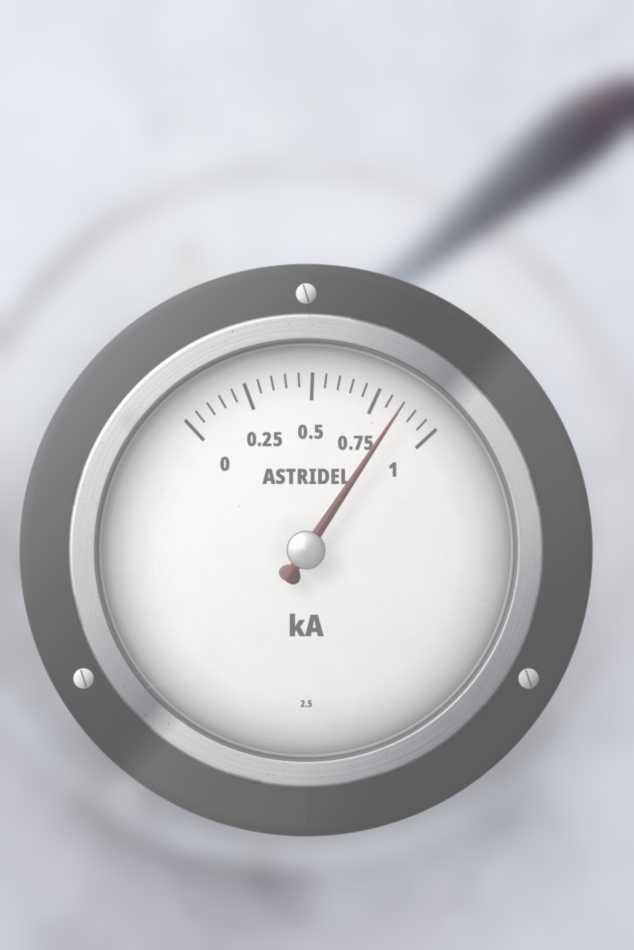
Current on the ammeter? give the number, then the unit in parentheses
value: 0.85 (kA)
